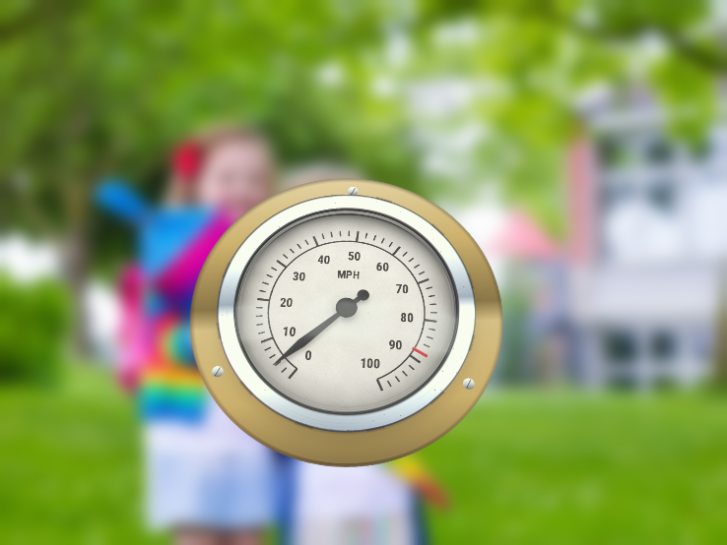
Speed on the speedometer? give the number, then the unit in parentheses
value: 4 (mph)
